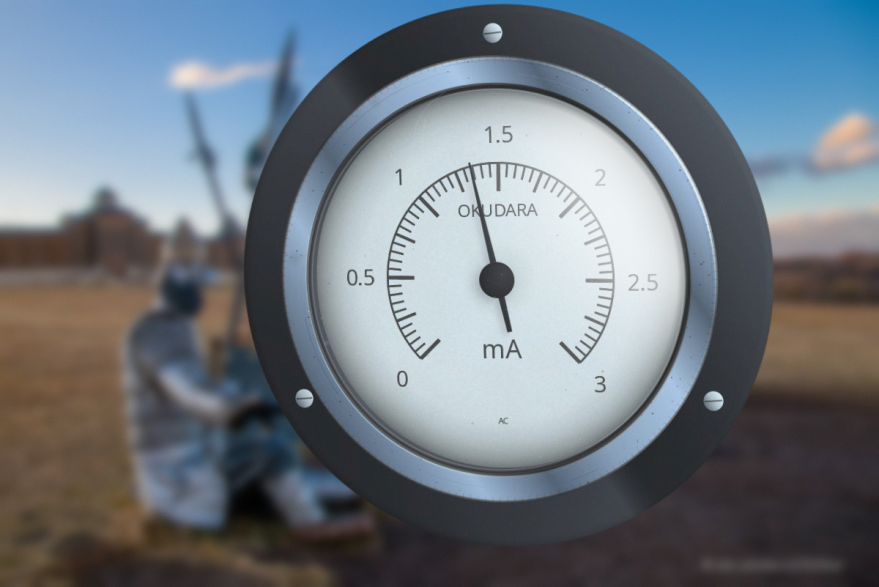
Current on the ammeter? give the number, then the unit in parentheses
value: 1.35 (mA)
